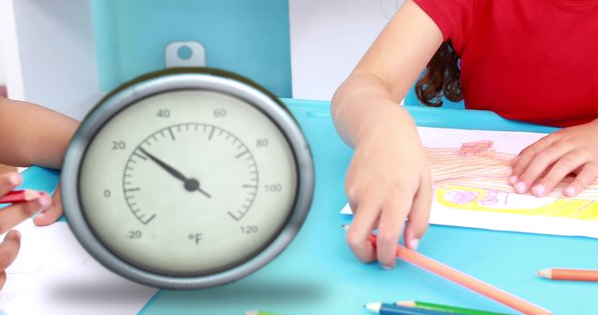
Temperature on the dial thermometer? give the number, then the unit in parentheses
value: 24 (°F)
